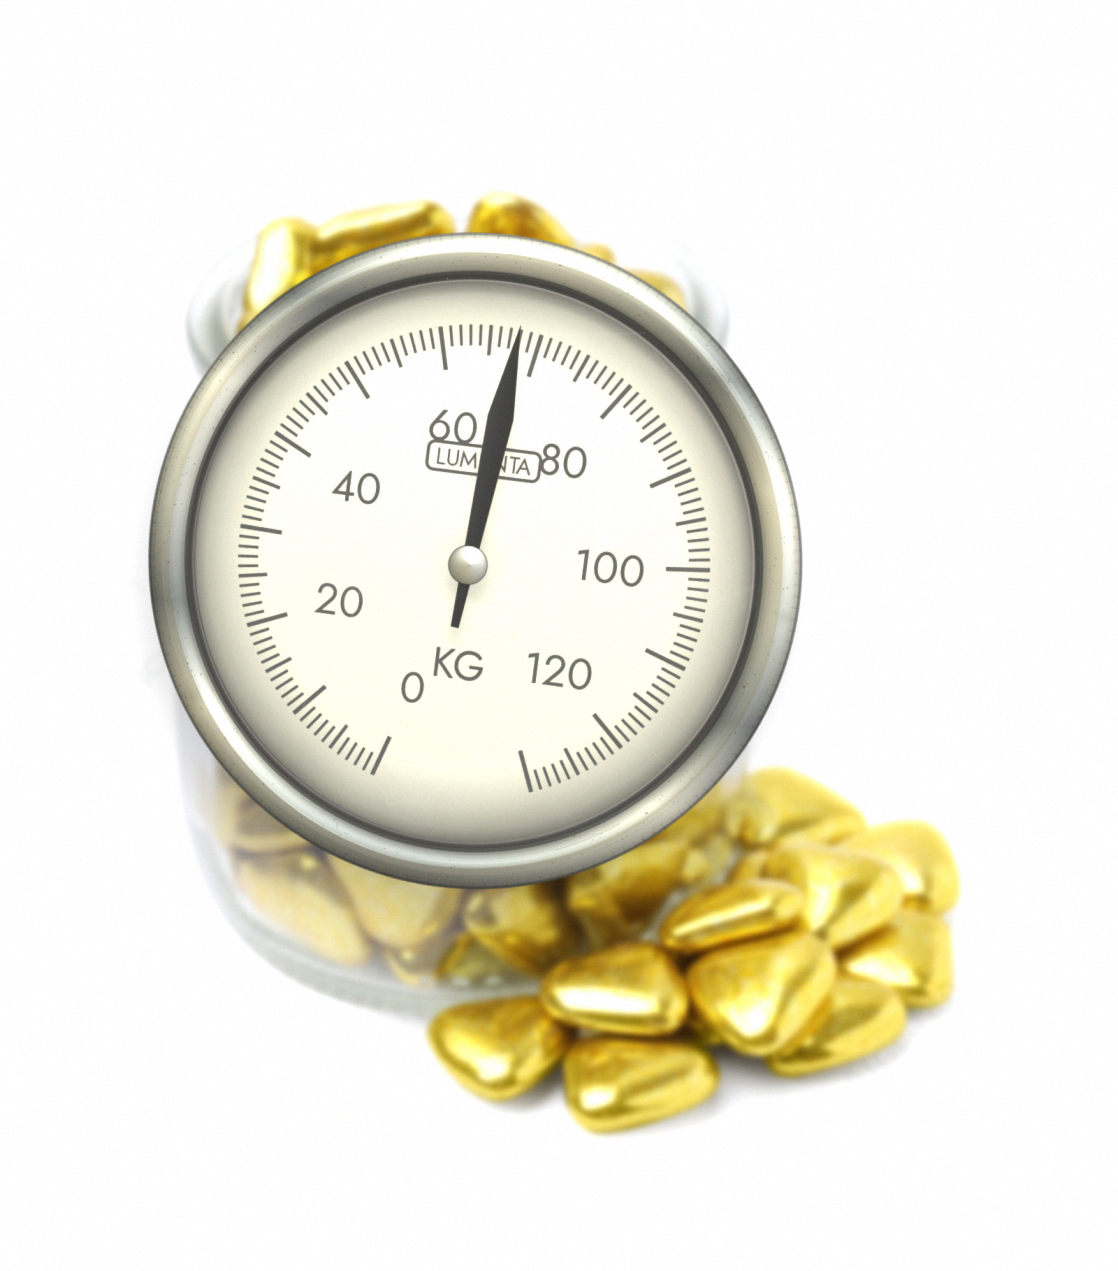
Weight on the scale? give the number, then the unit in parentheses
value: 68 (kg)
